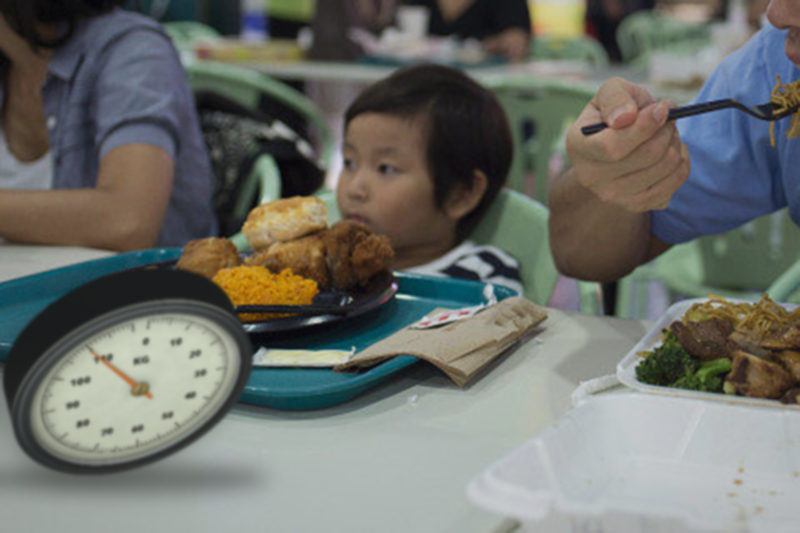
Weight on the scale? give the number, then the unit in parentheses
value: 110 (kg)
